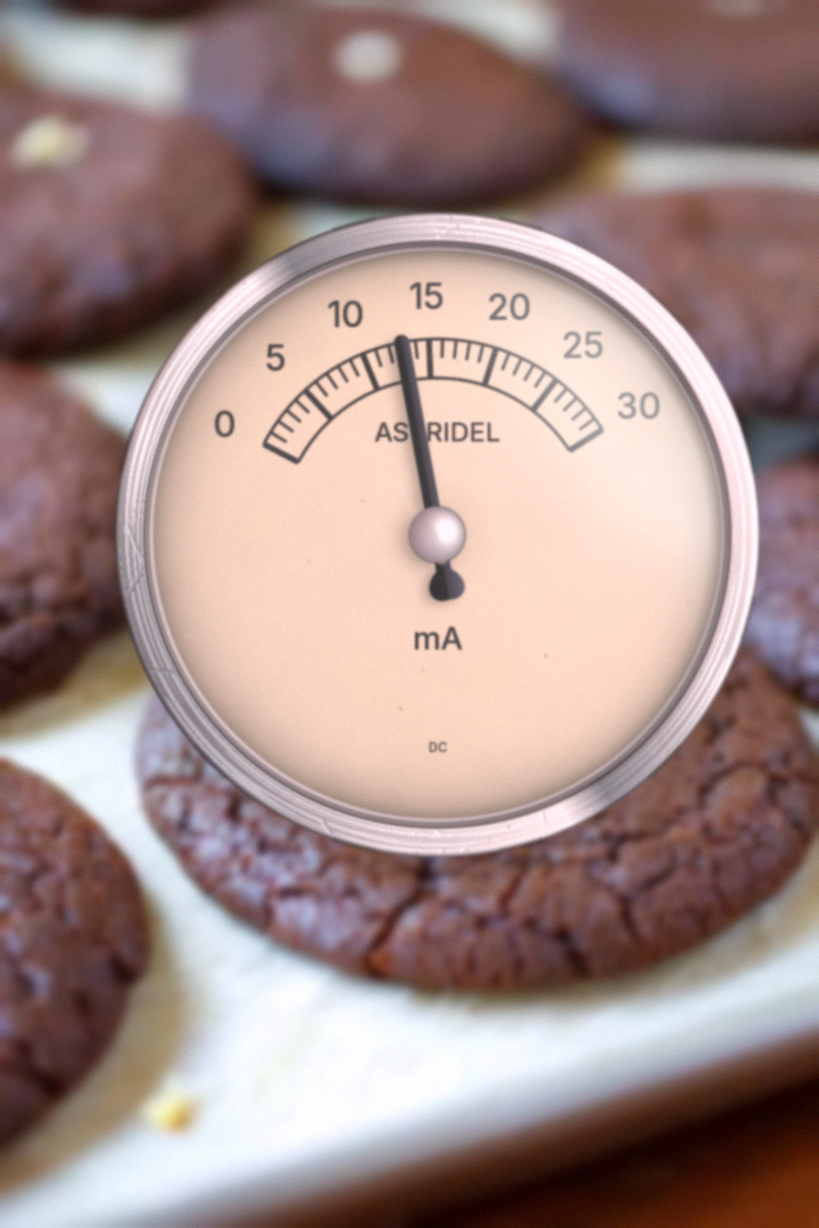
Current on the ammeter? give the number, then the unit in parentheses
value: 13 (mA)
